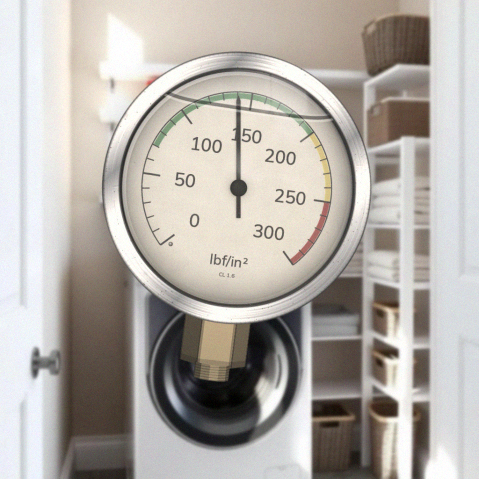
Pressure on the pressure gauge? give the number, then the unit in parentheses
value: 140 (psi)
